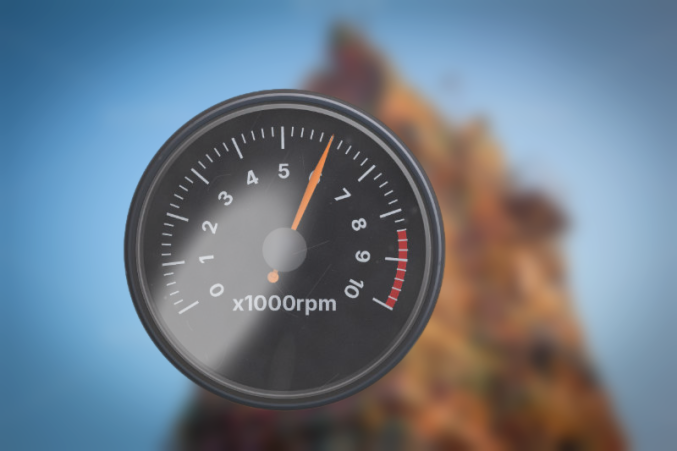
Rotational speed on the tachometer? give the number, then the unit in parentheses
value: 6000 (rpm)
